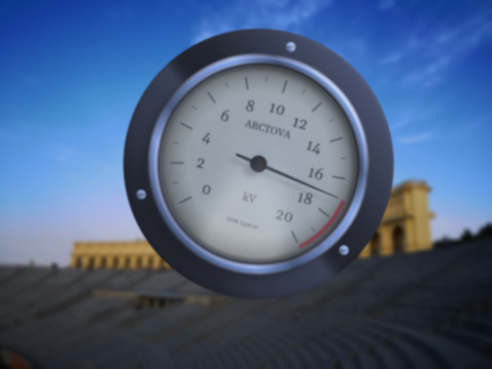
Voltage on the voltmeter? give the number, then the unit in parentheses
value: 17 (kV)
